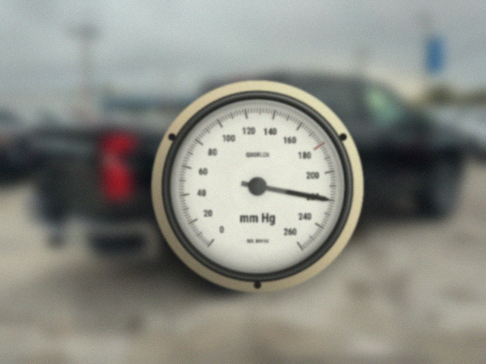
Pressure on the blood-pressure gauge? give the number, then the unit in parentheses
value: 220 (mmHg)
